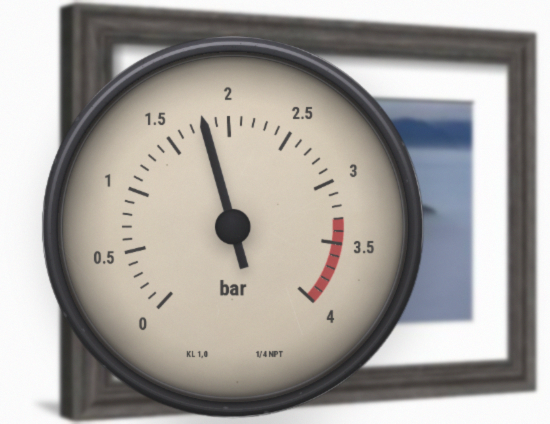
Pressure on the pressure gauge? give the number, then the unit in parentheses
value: 1.8 (bar)
